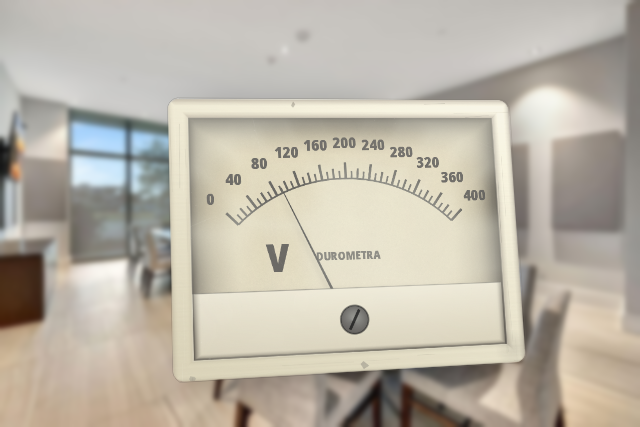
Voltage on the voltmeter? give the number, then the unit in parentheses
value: 90 (V)
